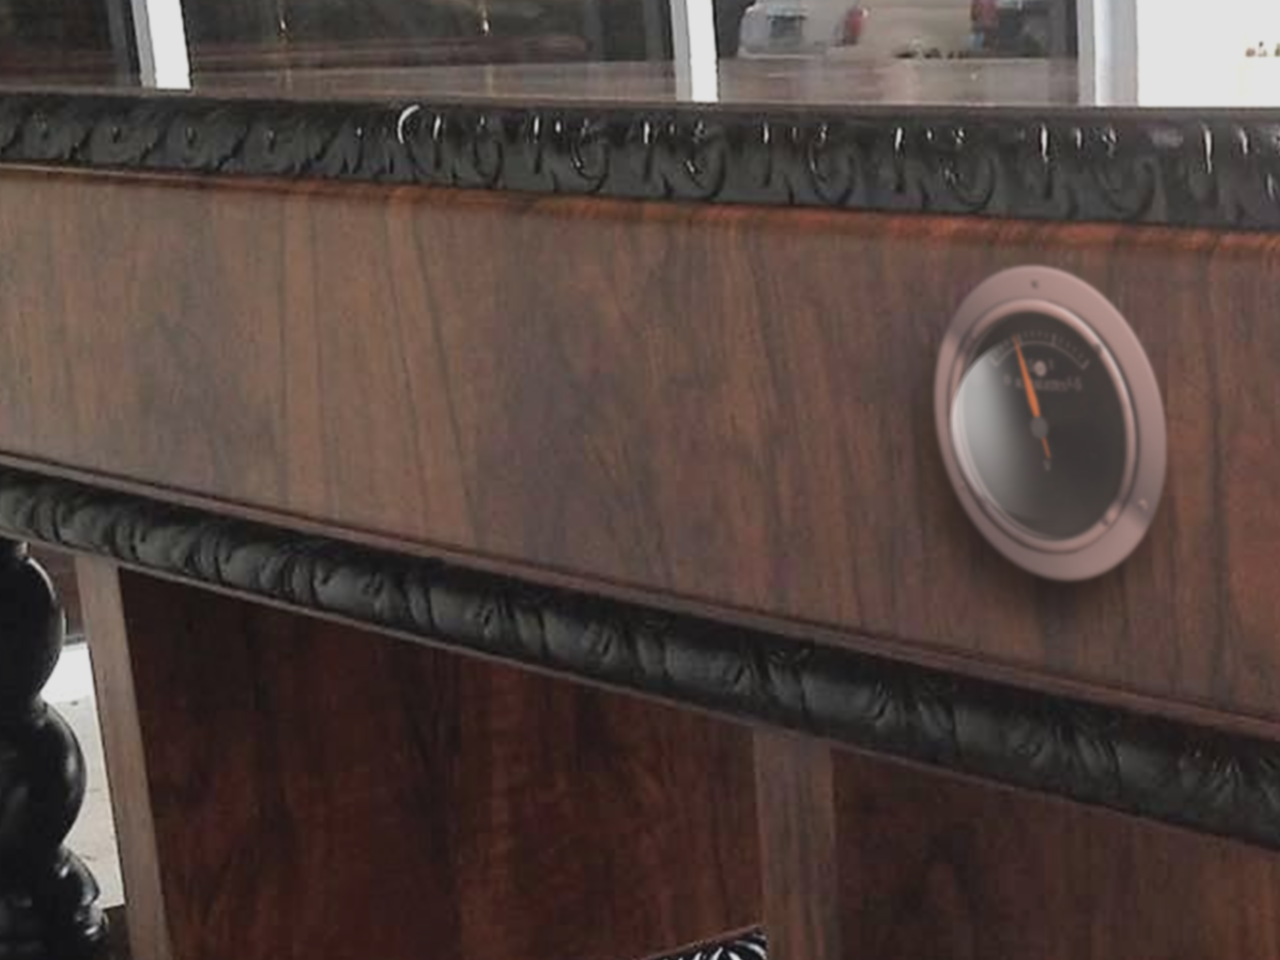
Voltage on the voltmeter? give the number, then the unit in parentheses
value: 0.5 (V)
